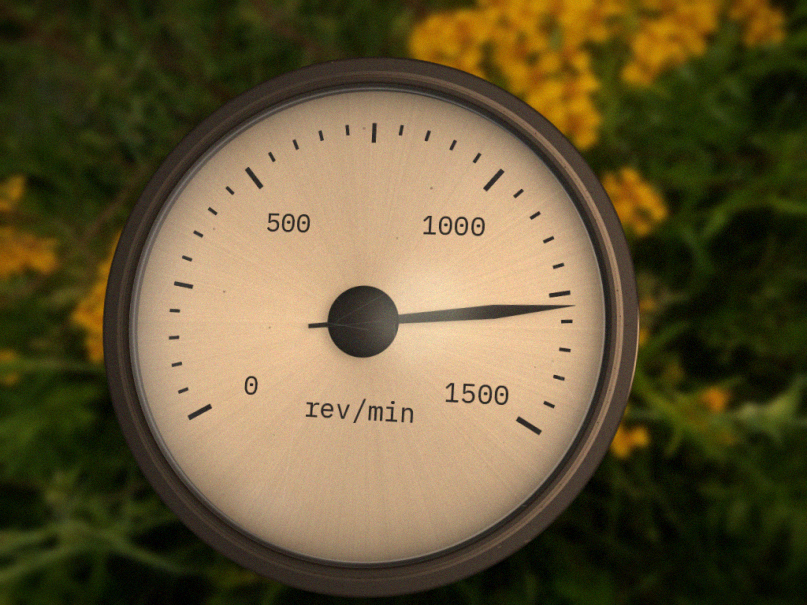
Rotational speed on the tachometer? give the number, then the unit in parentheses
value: 1275 (rpm)
